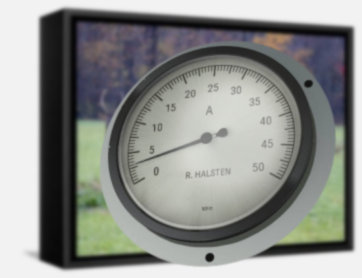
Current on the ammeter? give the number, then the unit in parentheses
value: 2.5 (A)
